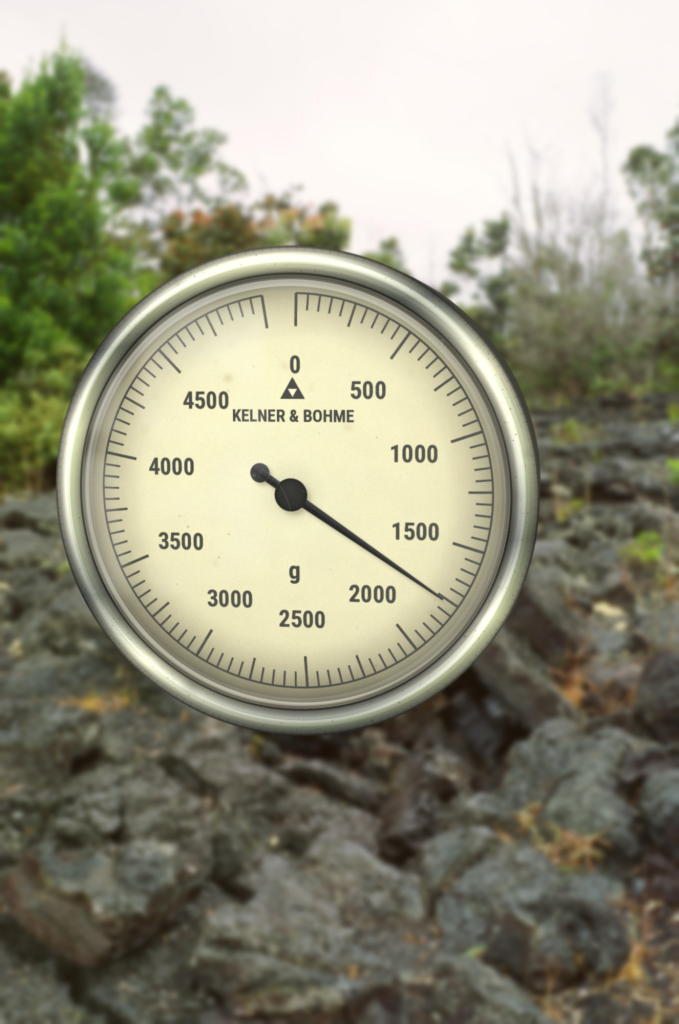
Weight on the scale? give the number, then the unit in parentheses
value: 1750 (g)
